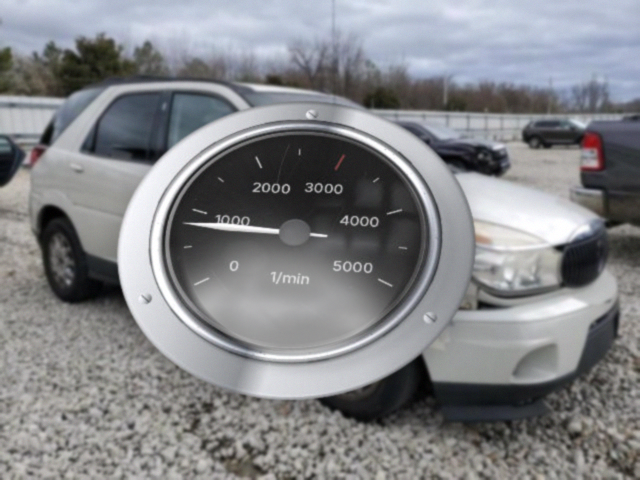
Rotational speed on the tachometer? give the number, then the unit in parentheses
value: 750 (rpm)
